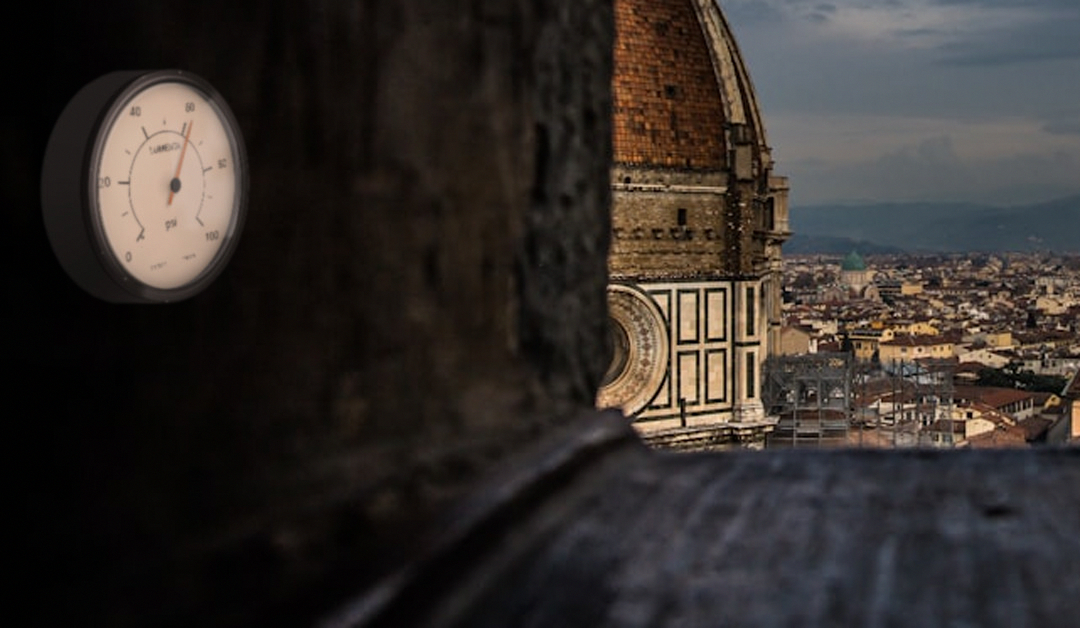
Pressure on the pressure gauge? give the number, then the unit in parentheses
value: 60 (psi)
